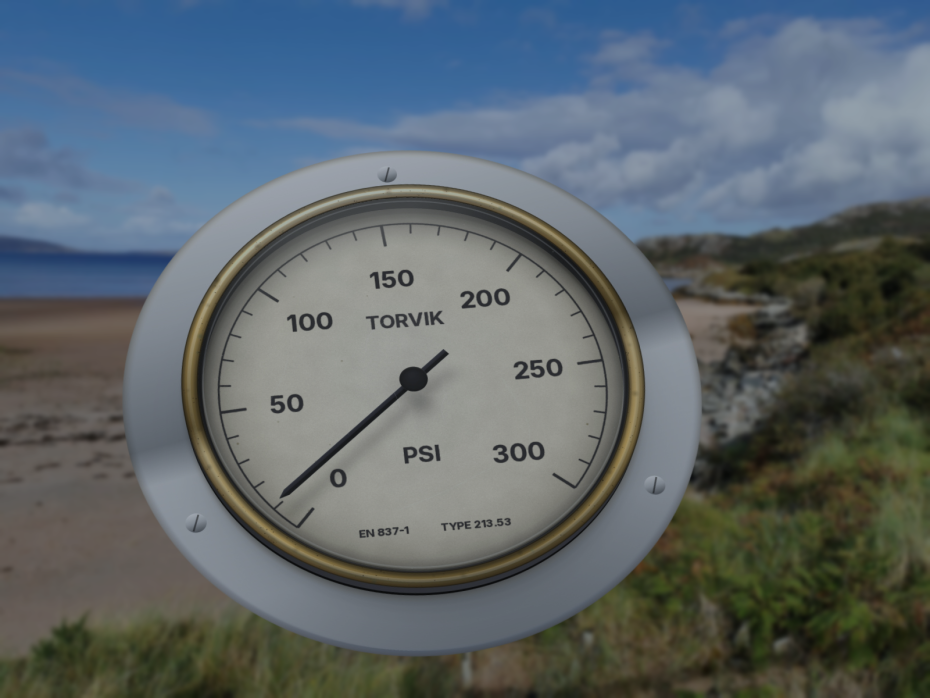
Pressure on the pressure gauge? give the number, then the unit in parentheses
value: 10 (psi)
